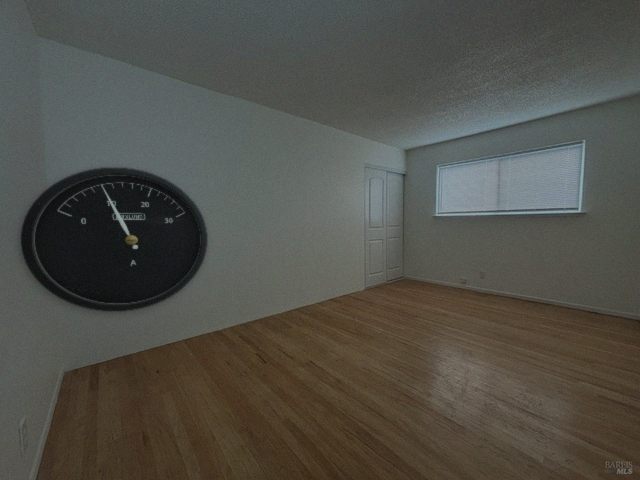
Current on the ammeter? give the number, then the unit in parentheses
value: 10 (A)
